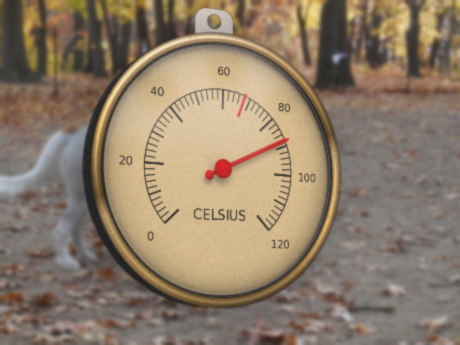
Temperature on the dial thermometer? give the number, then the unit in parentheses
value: 88 (°C)
